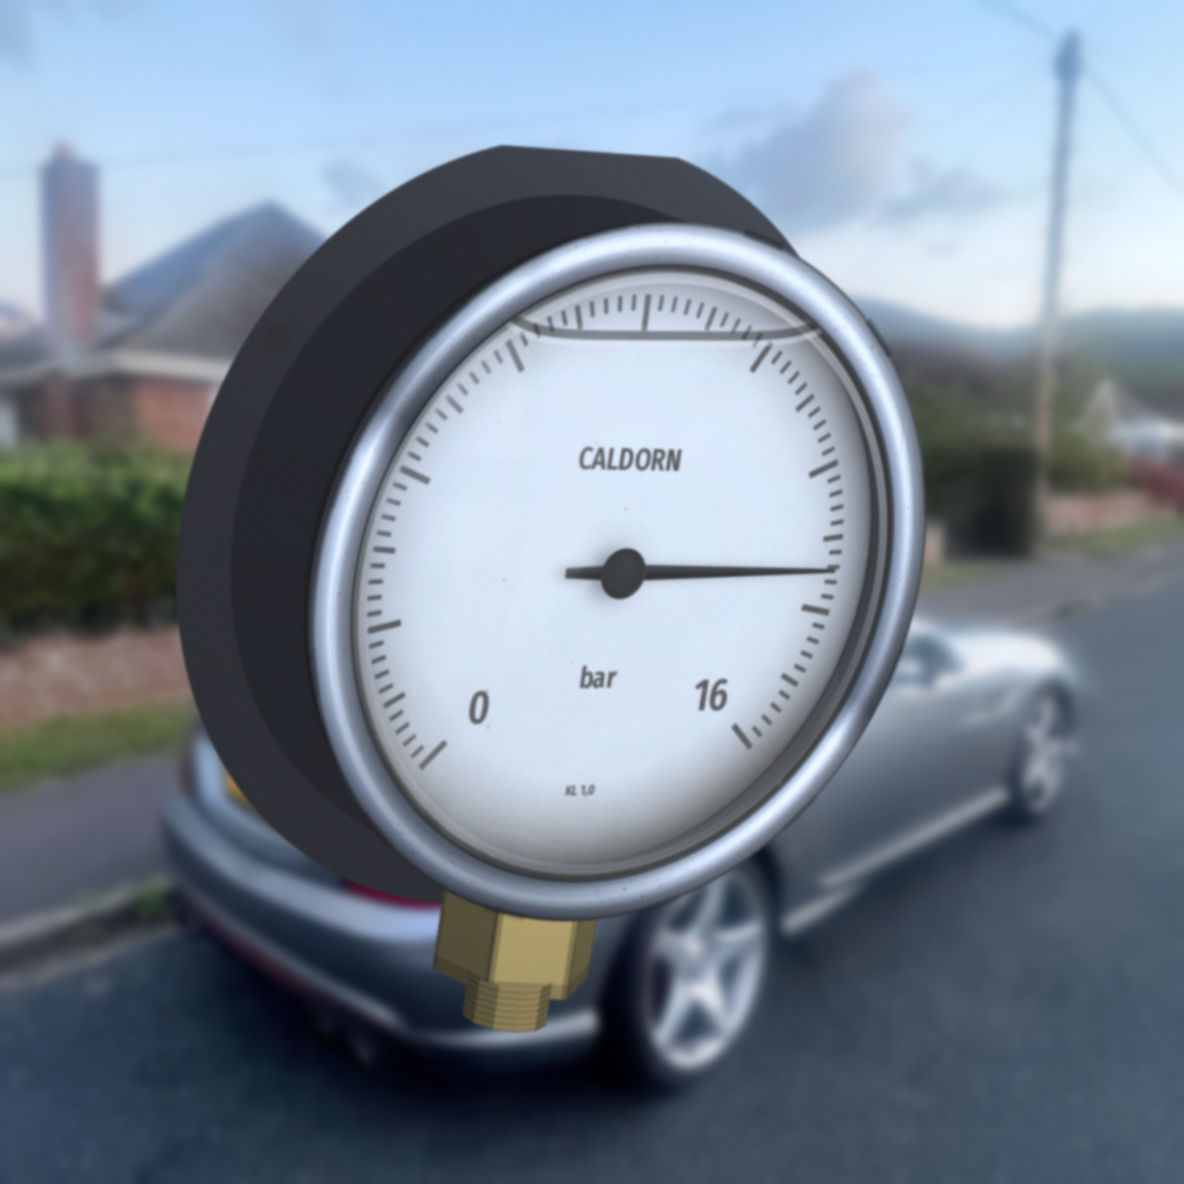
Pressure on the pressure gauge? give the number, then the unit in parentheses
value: 13.4 (bar)
